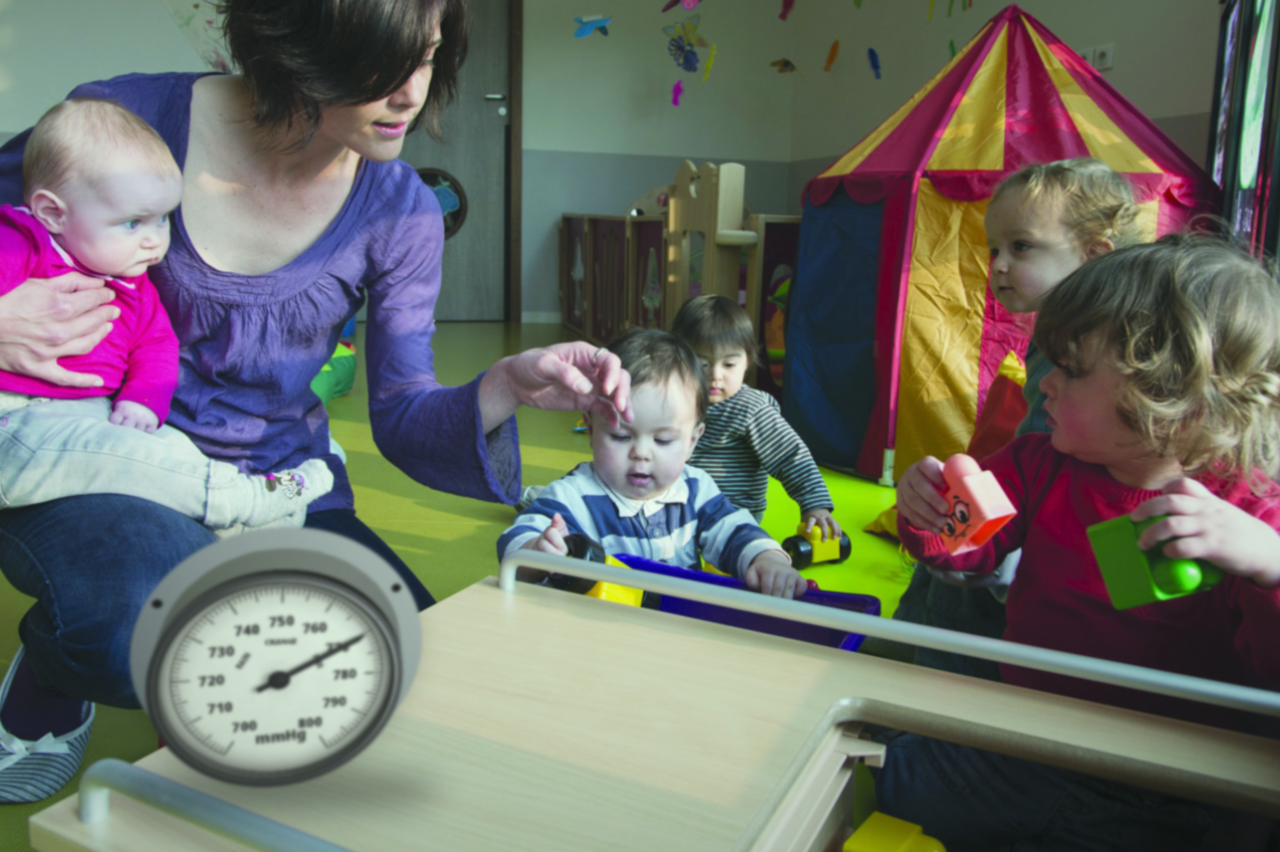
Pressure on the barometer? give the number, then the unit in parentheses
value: 770 (mmHg)
